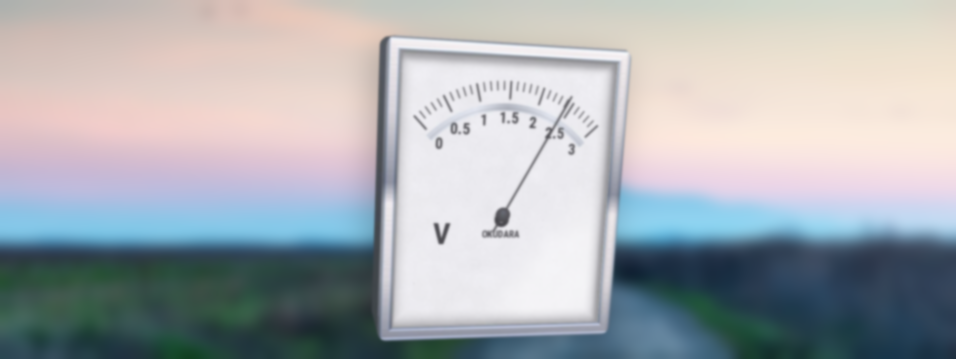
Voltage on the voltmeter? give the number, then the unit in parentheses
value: 2.4 (V)
